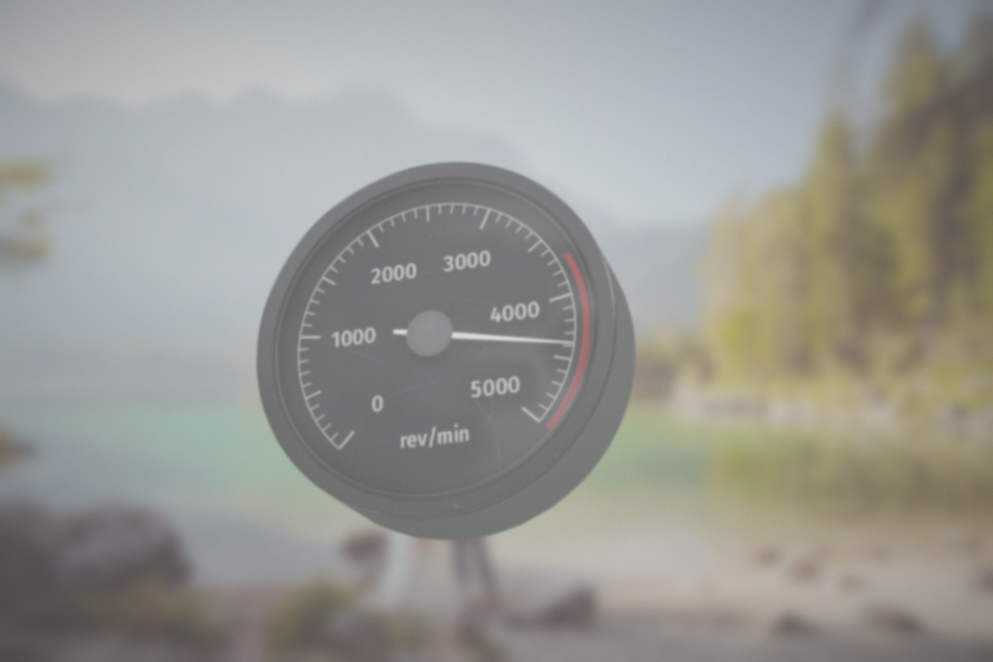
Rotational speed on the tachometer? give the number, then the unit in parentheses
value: 4400 (rpm)
